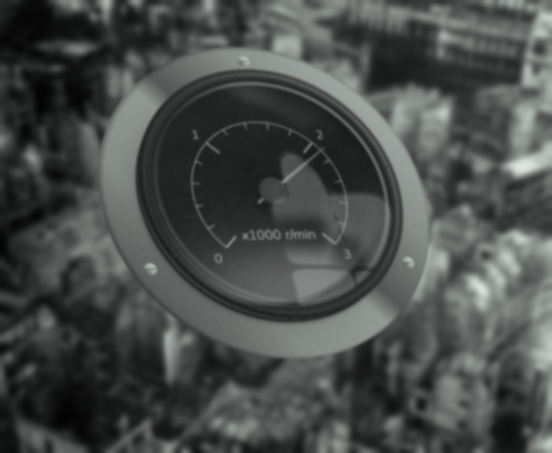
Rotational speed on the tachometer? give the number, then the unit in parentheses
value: 2100 (rpm)
